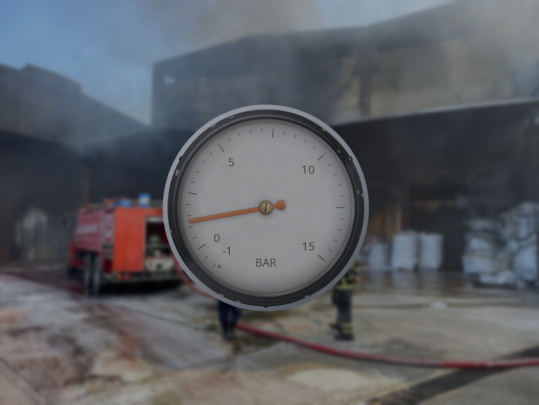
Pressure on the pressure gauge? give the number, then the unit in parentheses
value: 1.25 (bar)
